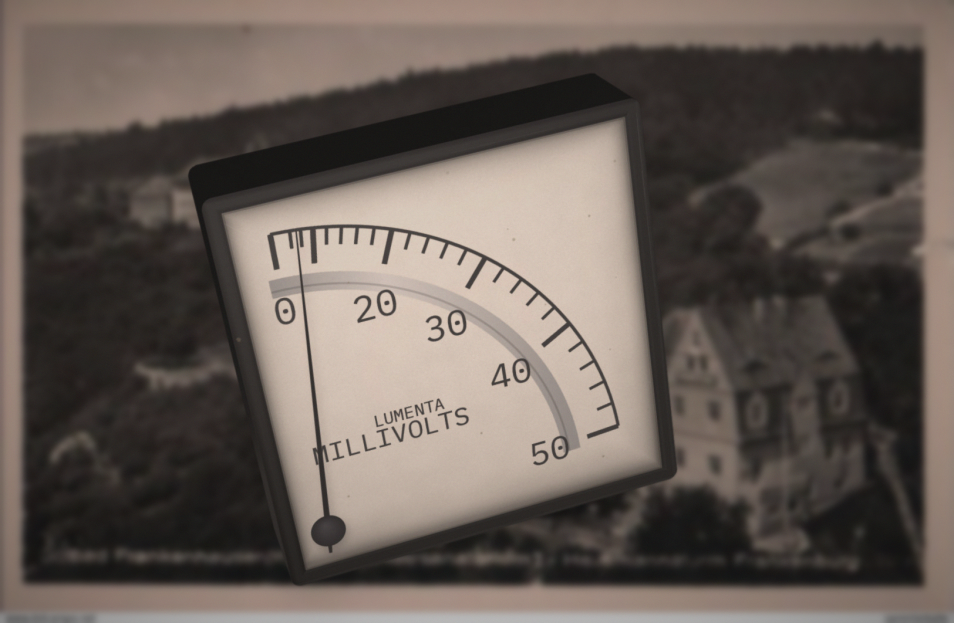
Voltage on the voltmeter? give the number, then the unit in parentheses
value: 7 (mV)
